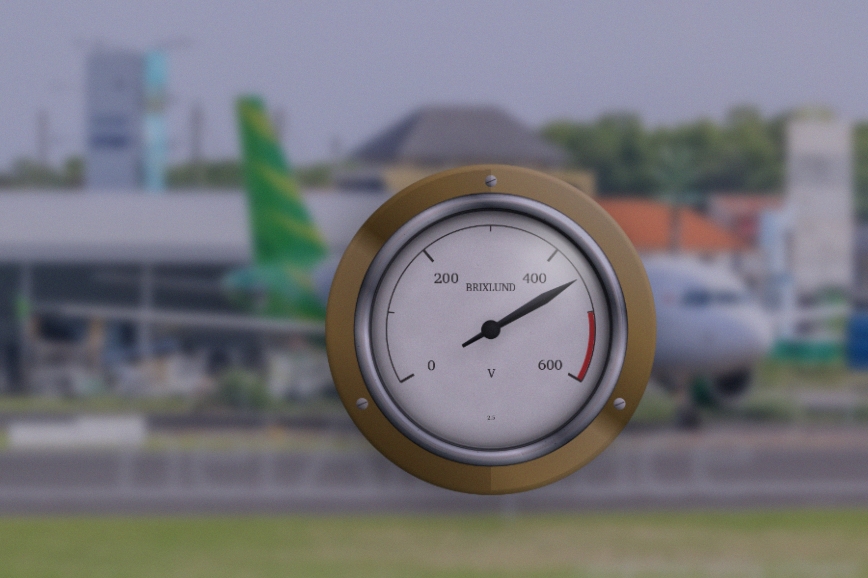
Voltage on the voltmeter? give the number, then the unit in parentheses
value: 450 (V)
